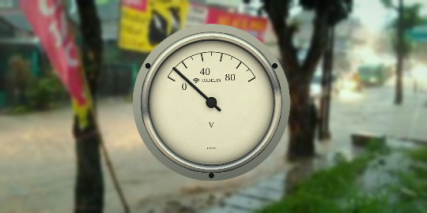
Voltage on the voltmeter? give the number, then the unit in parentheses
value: 10 (V)
